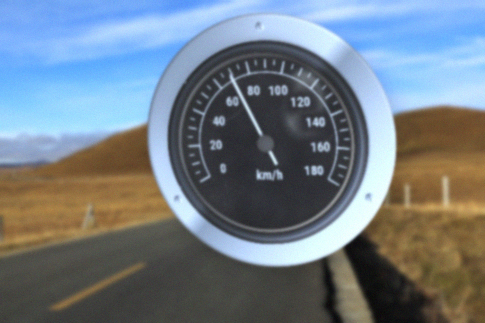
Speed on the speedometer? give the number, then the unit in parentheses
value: 70 (km/h)
